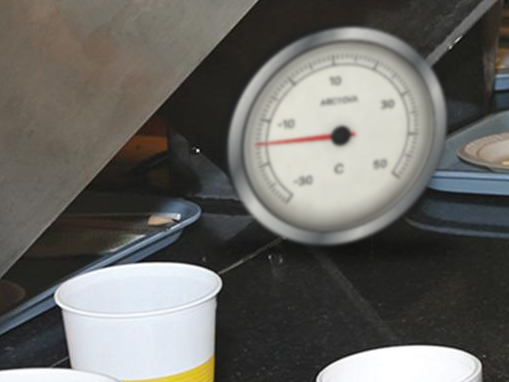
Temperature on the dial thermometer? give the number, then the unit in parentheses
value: -15 (°C)
